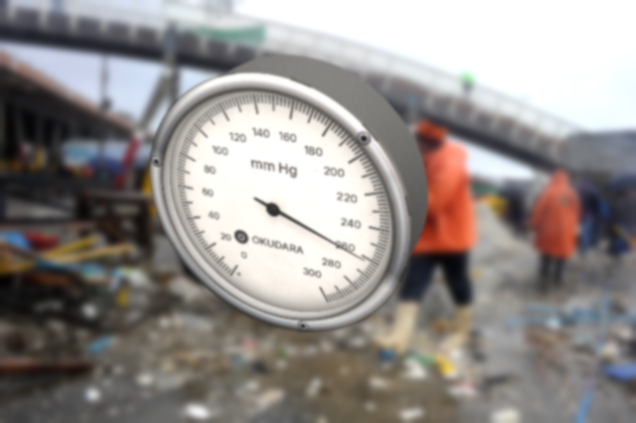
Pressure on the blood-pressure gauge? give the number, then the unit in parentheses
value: 260 (mmHg)
